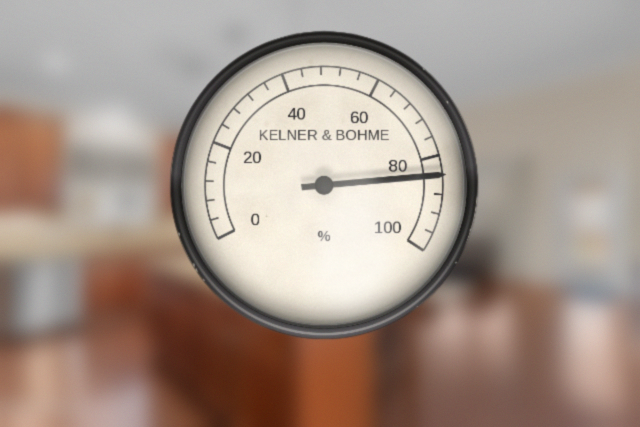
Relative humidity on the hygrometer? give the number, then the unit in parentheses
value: 84 (%)
